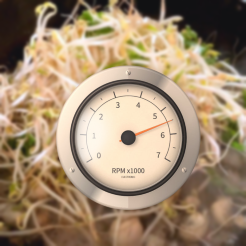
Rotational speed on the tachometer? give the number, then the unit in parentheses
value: 5500 (rpm)
